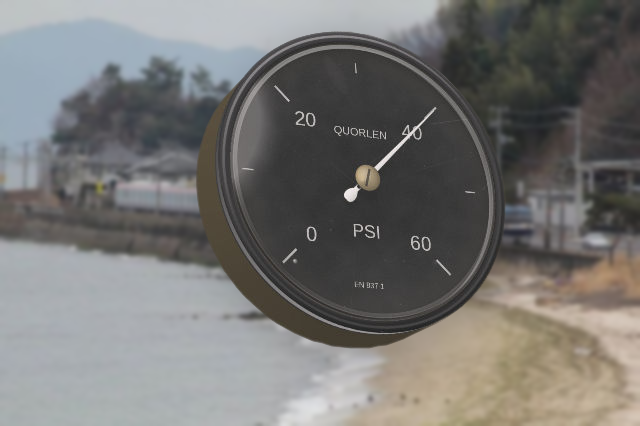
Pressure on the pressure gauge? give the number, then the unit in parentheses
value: 40 (psi)
